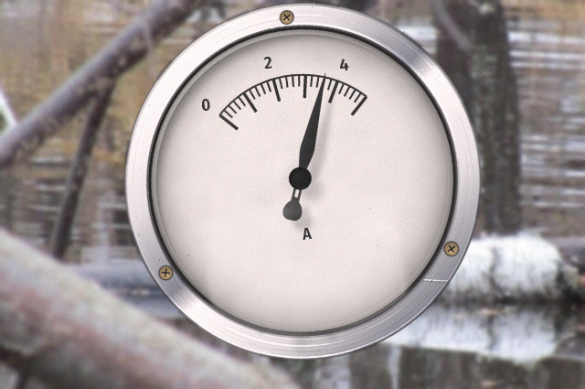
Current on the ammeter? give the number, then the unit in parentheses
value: 3.6 (A)
